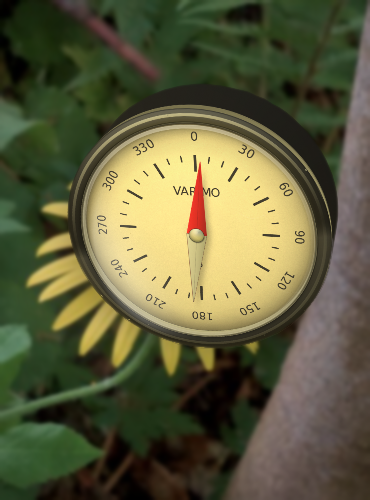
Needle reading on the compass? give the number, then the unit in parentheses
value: 5 (°)
